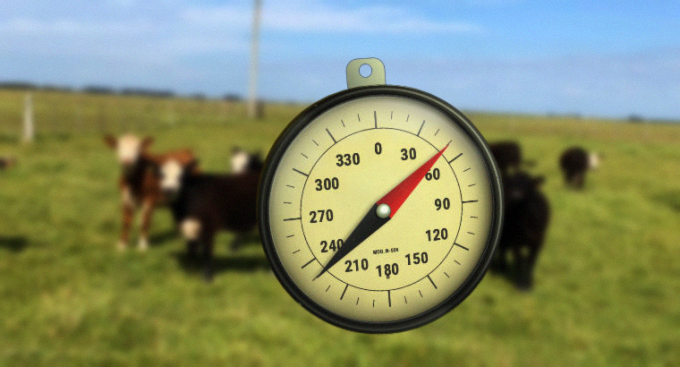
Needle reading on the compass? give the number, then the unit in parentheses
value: 50 (°)
